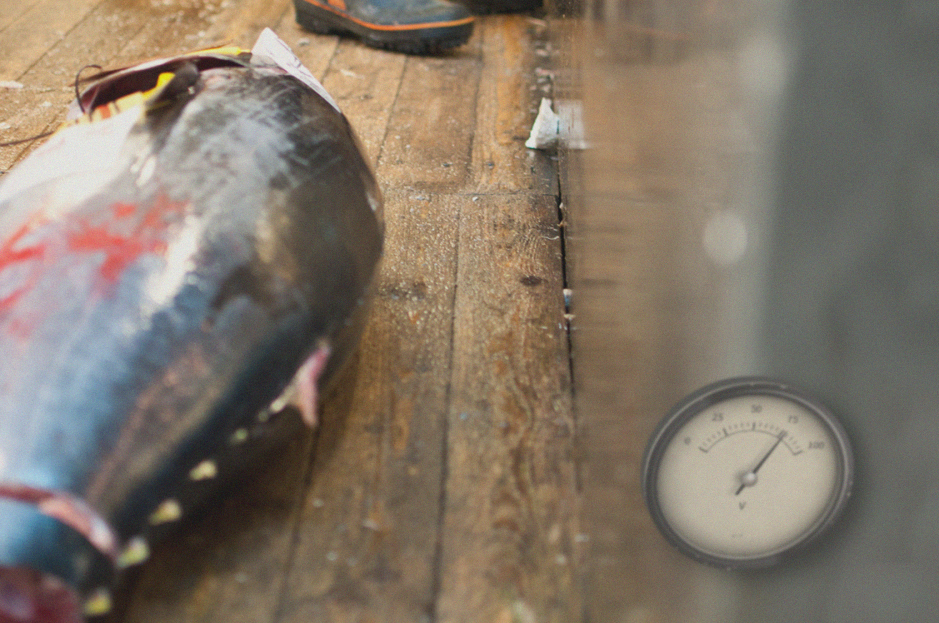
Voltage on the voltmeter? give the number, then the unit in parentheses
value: 75 (V)
